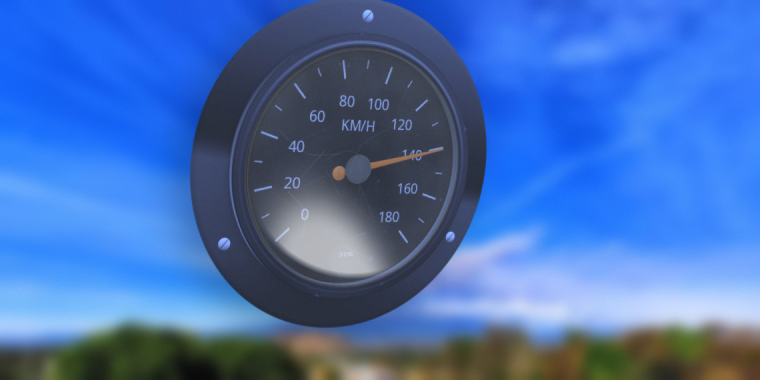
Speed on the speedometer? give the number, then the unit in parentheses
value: 140 (km/h)
